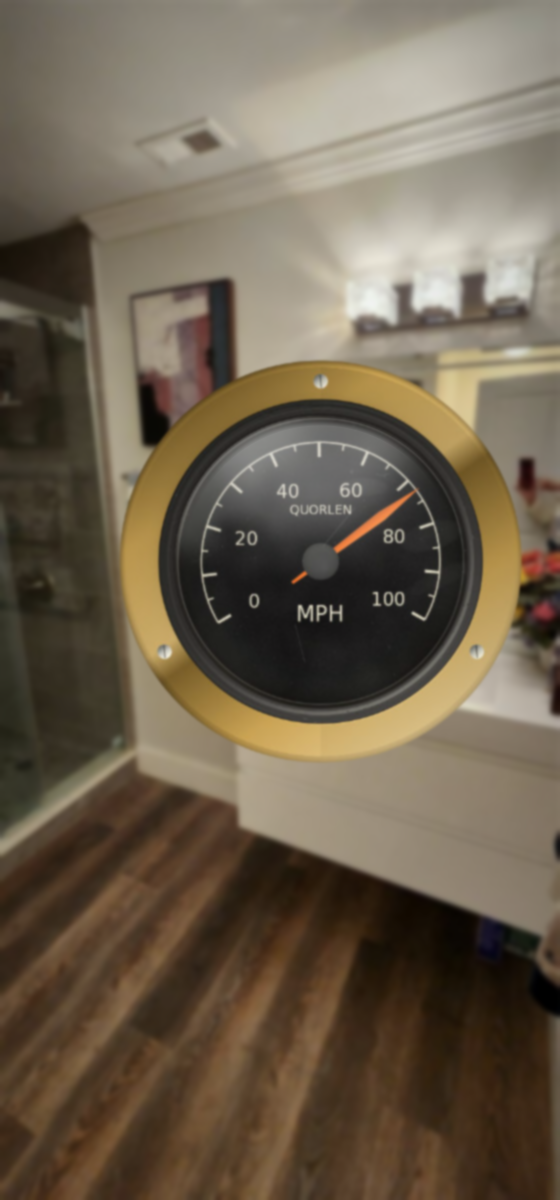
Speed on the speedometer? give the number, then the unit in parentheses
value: 72.5 (mph)
